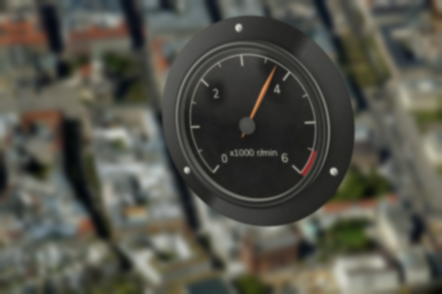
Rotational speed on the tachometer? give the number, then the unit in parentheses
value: 3750 (rpm)
